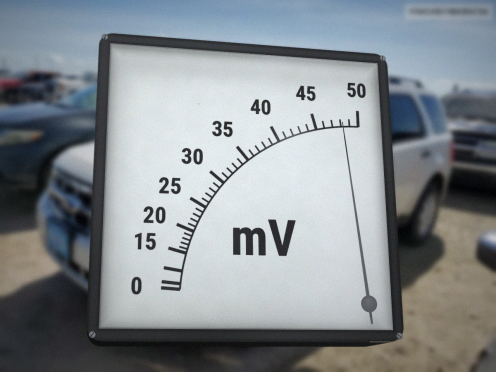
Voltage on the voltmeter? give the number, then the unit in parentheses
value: 48 (mV)
